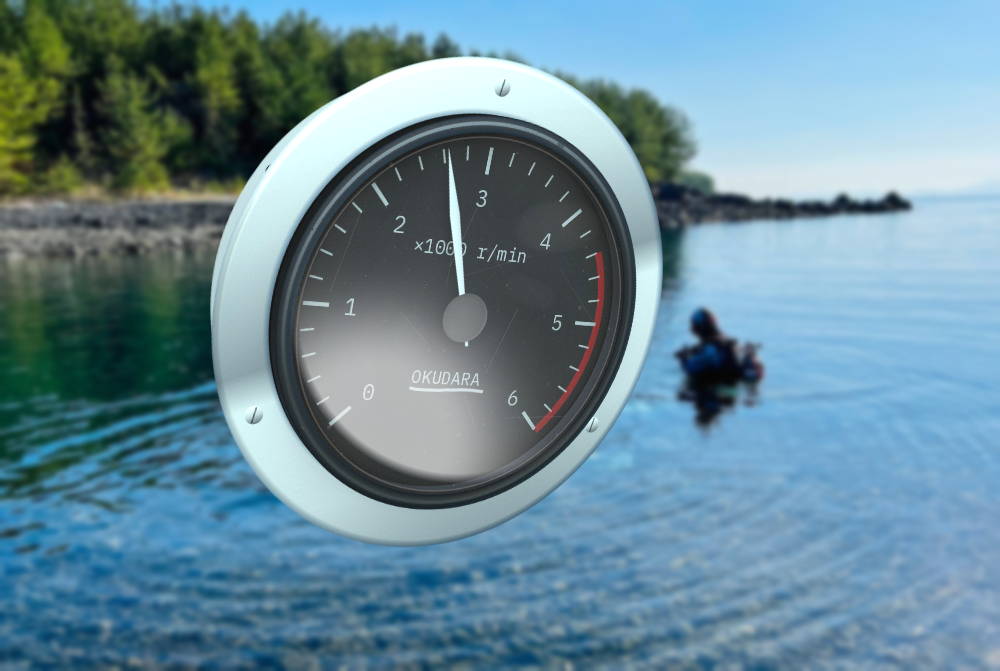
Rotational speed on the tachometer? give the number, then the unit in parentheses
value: 2600 (rpm)
